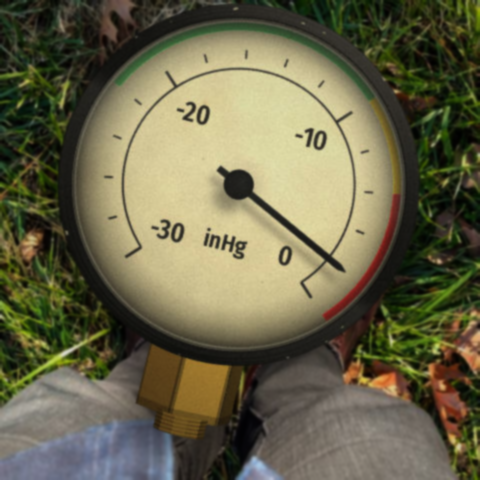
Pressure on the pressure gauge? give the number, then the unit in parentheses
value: -2 (inHg)
